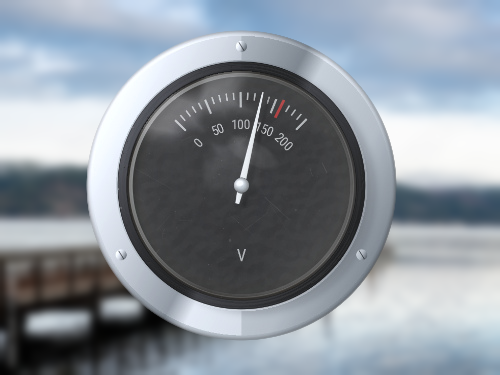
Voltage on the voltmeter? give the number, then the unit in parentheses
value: 130 (V)
